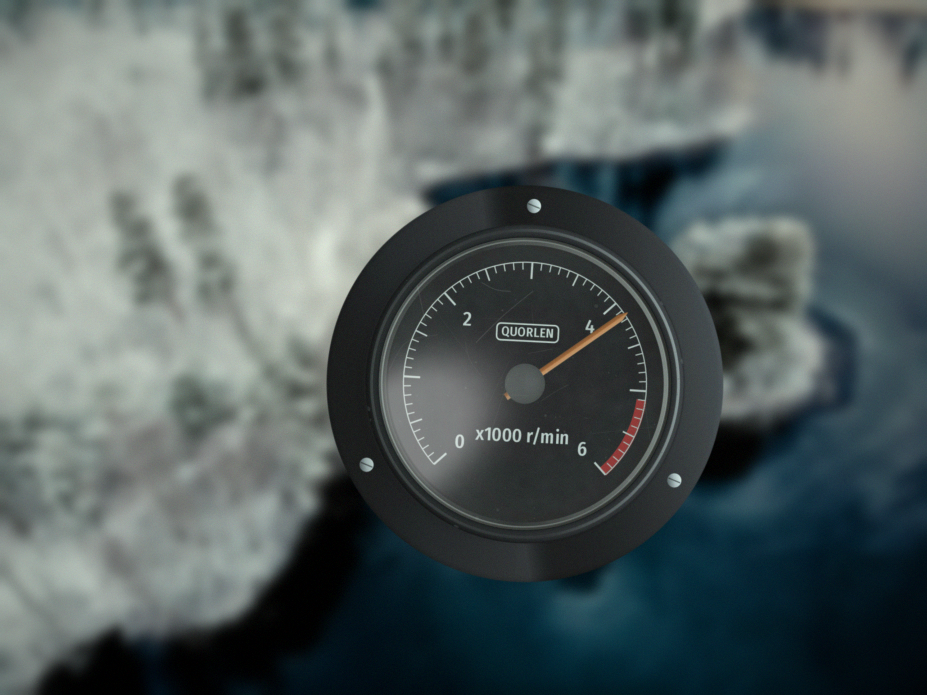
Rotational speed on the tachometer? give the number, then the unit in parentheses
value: 4150 (rpm)
